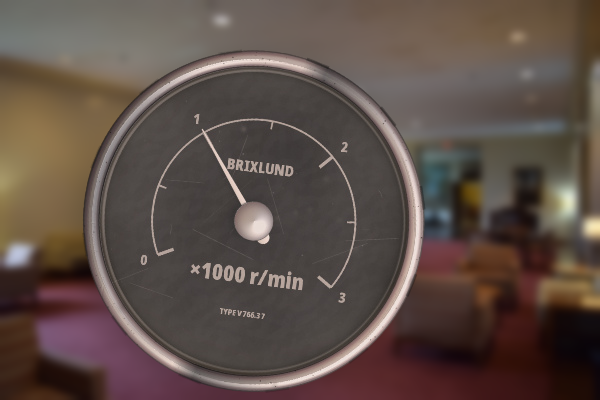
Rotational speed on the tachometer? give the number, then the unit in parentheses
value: 1000 (rpm)
